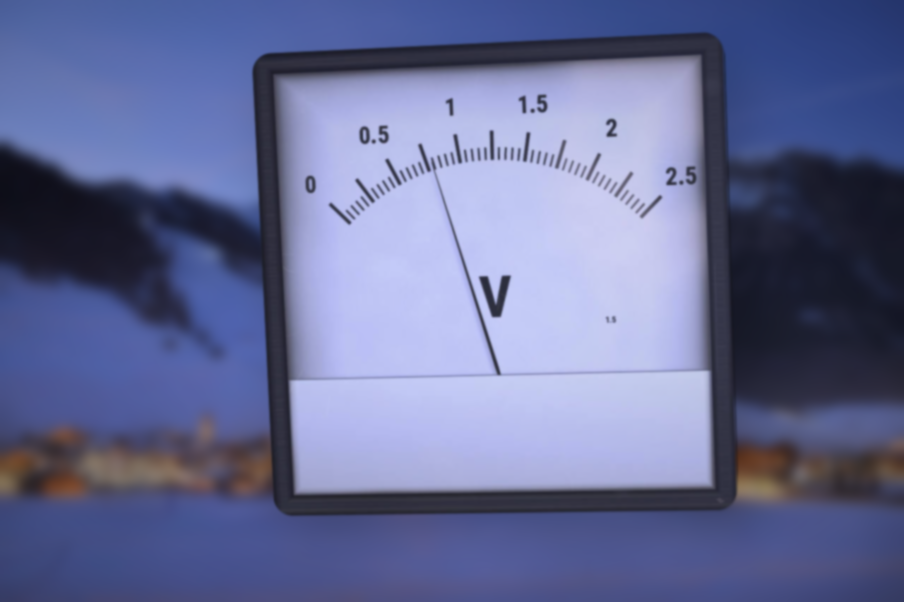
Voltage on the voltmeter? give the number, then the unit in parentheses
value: 0.8 (V)
